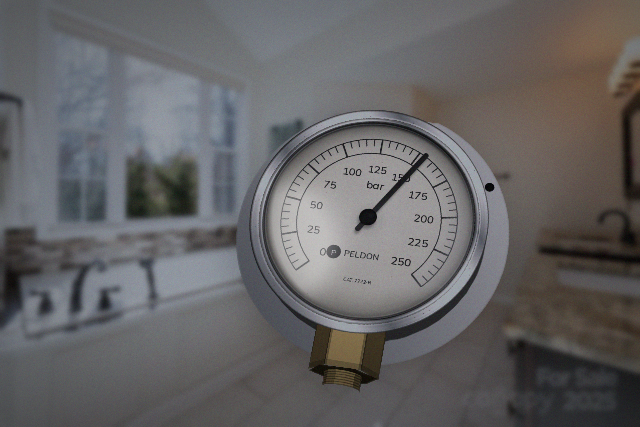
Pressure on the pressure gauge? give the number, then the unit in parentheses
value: 155 (bar)
